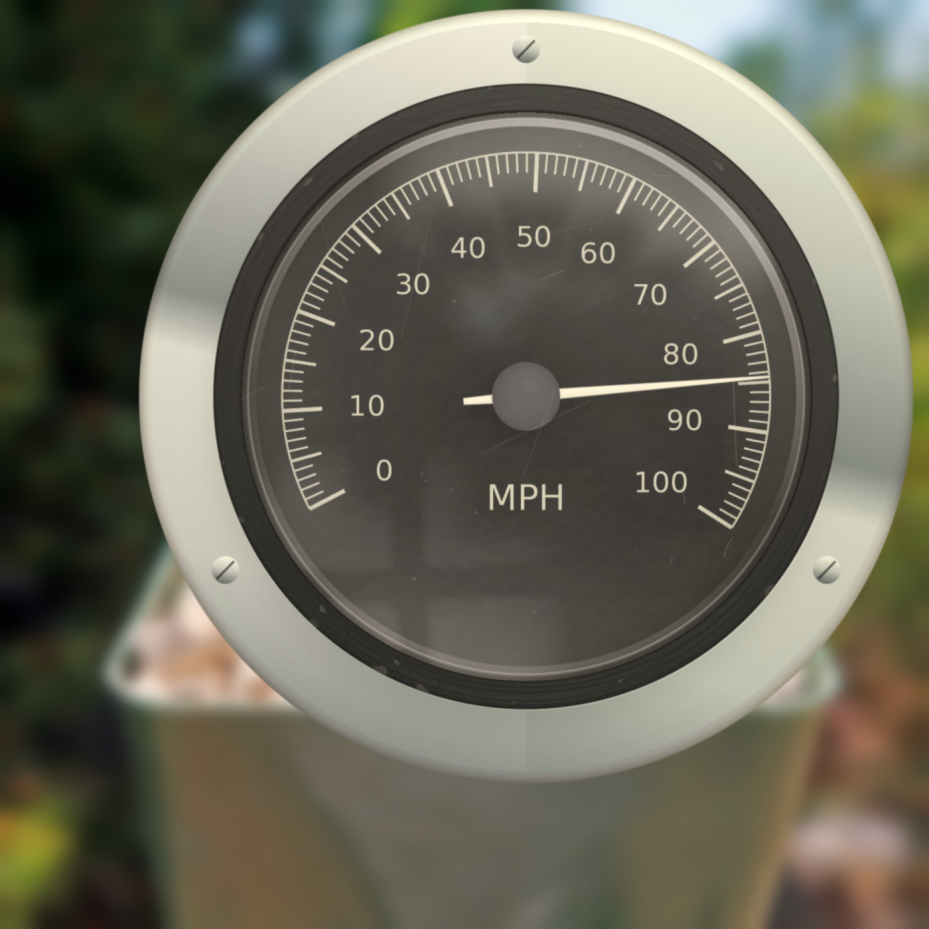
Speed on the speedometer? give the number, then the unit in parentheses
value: 84.5 (mph)
